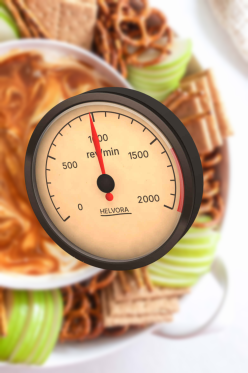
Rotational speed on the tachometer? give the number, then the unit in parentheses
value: 1000 (rpm)
